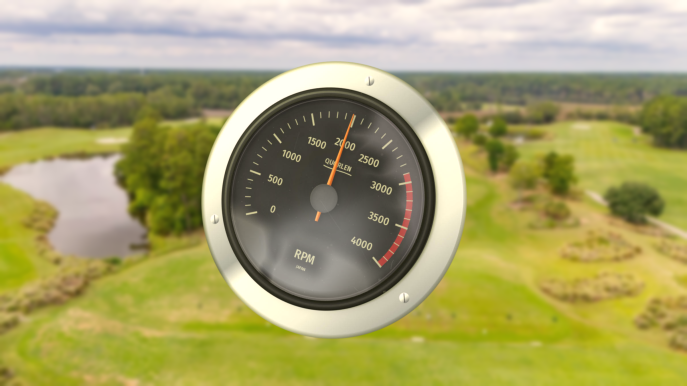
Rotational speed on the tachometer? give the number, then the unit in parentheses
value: 2000 (rpm)
